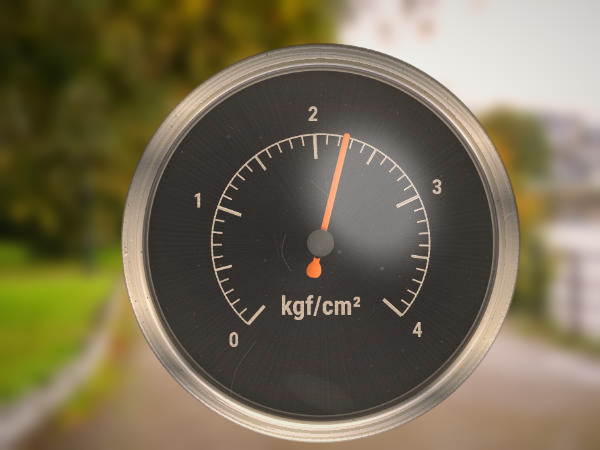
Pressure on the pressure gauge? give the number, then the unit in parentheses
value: 2.25 (kg/cm²)
